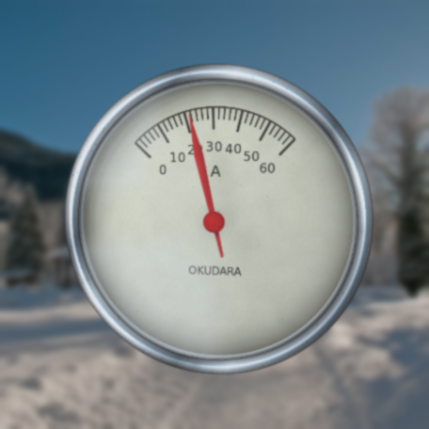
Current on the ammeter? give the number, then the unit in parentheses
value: 22 (A)
